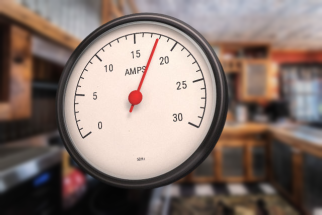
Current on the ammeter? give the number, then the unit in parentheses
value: 18 (A)
